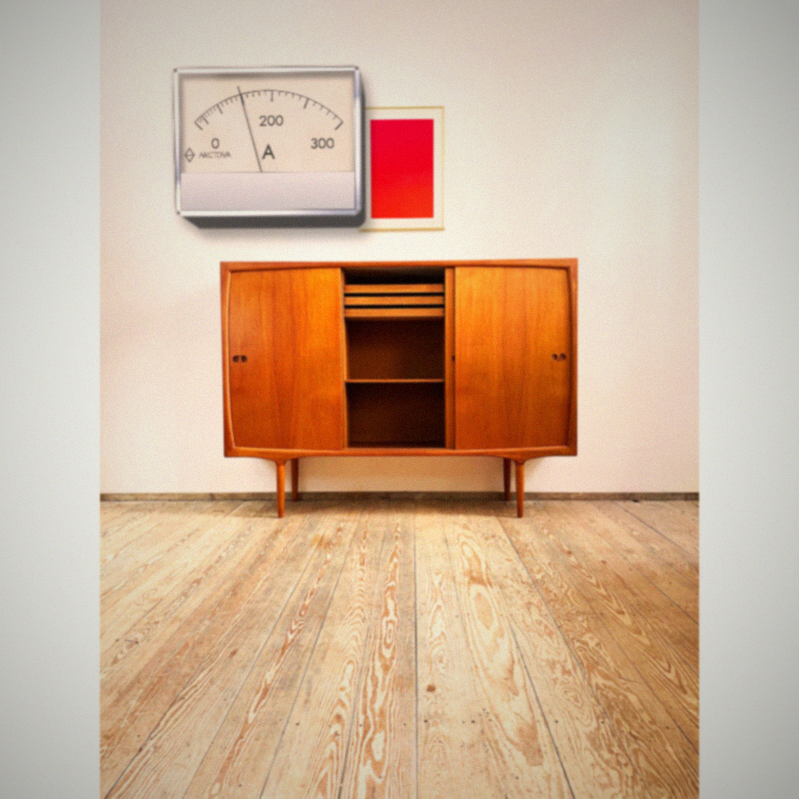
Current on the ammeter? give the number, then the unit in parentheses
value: 150 (A)
